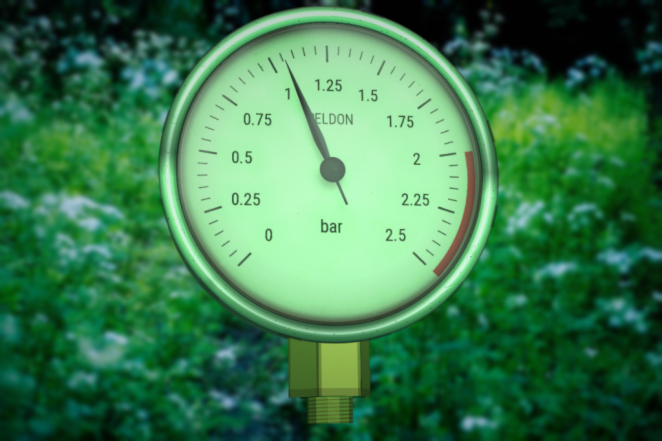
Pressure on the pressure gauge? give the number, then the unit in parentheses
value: 1.05 (bar)
